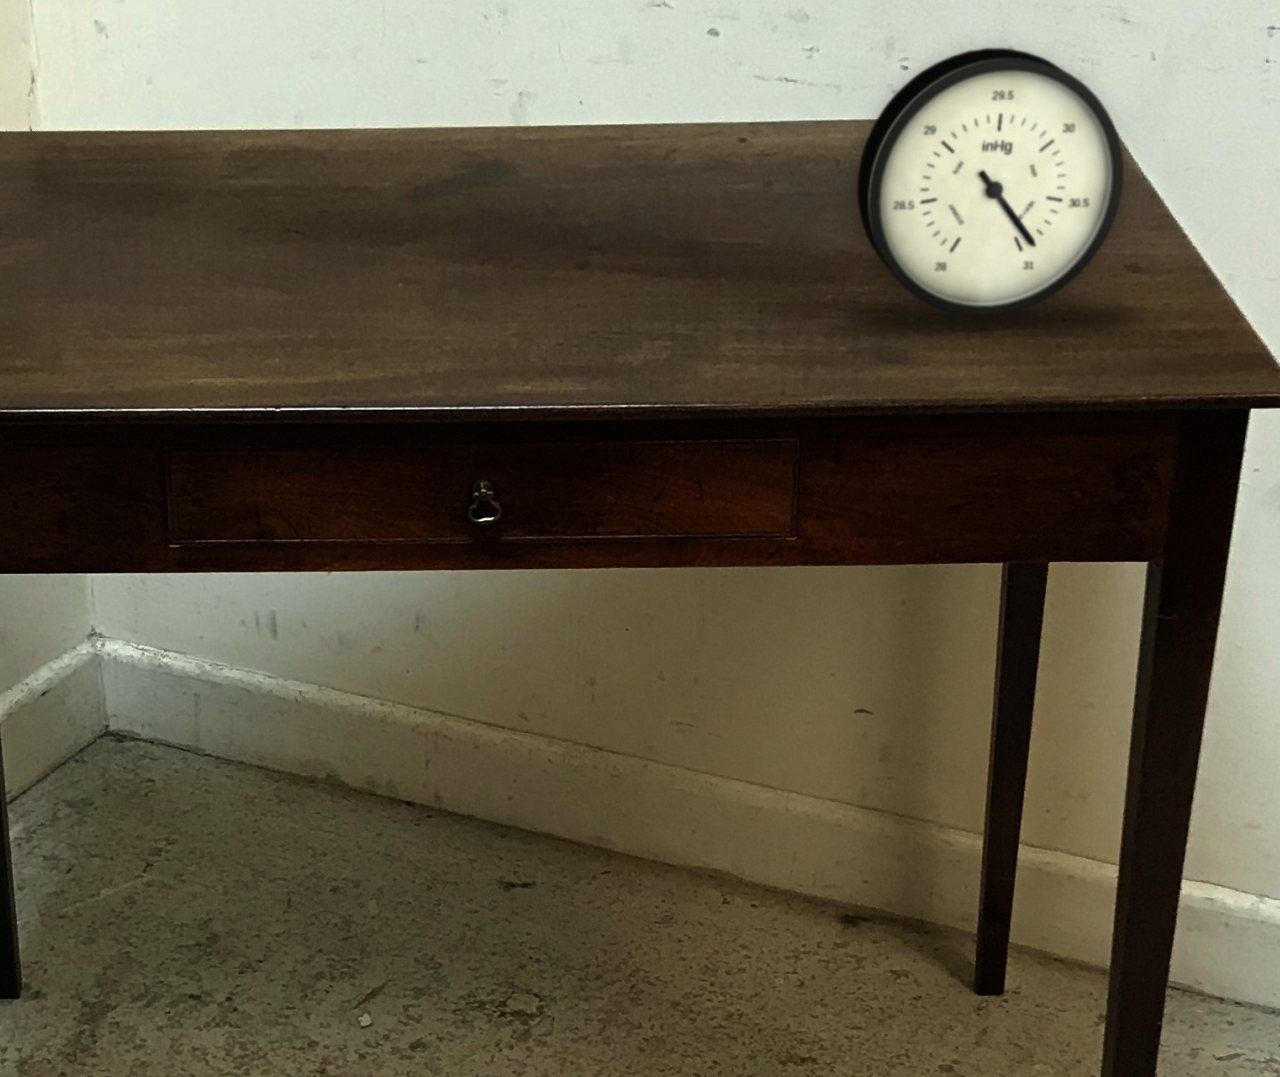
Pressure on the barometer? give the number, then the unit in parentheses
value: 30.9 (inHg)
